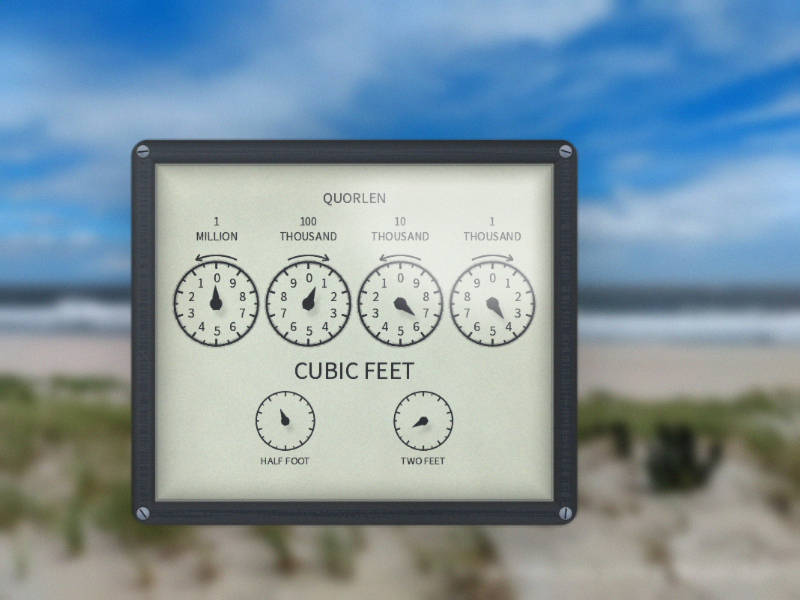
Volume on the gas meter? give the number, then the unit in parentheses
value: 6400 (ft³)
